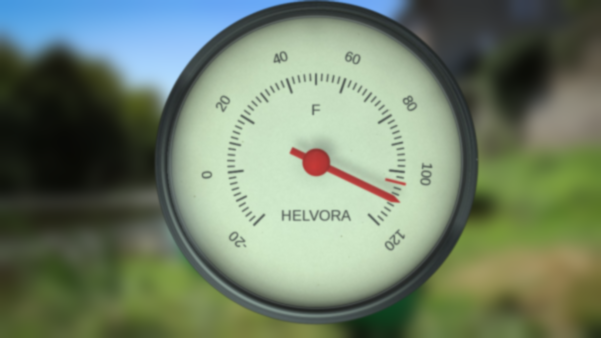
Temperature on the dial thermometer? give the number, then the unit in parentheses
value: 110 (°F)
